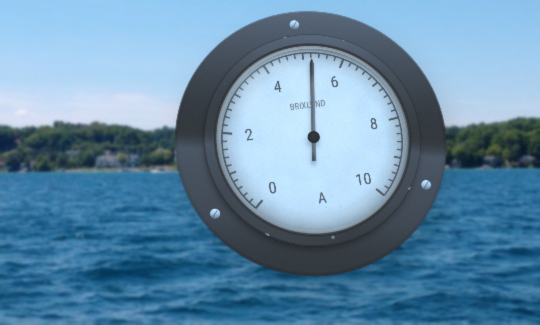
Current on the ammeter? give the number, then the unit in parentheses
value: 5.2 (A)
